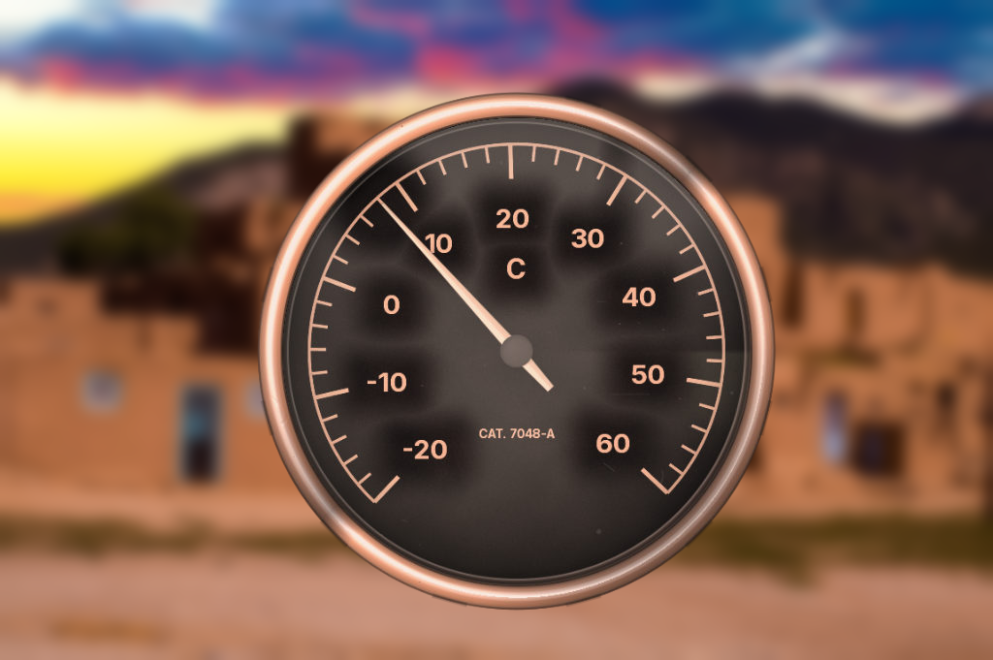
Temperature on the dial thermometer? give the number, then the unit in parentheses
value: 8 (°C)
